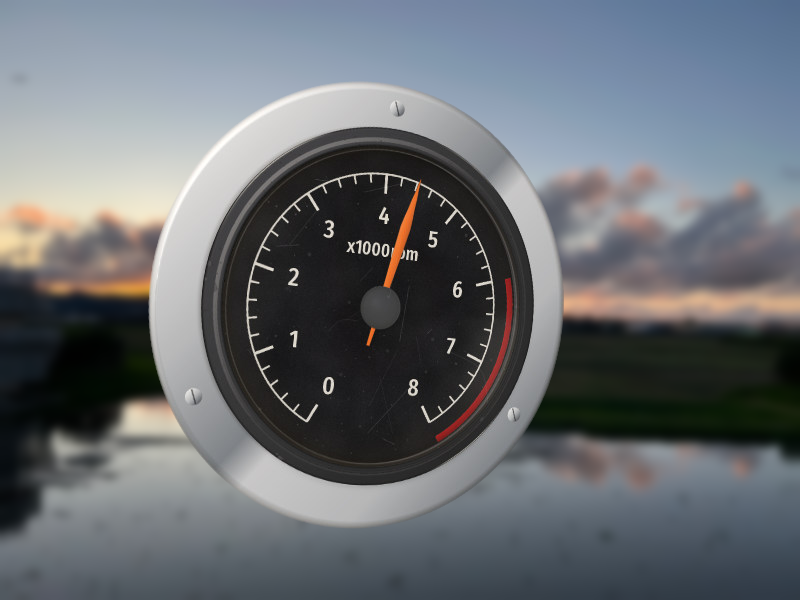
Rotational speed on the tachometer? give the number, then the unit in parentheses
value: 4400 (rpm)
